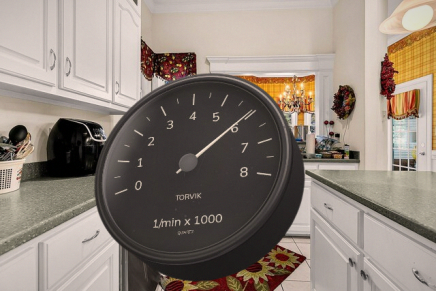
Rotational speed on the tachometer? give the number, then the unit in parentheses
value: 6000 (rpm)
